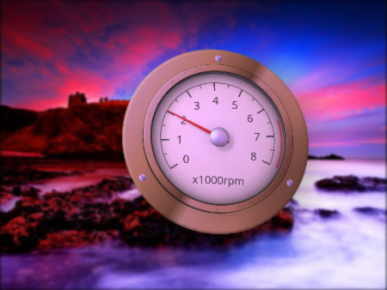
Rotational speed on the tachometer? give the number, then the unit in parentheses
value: 2000 (rpm)
